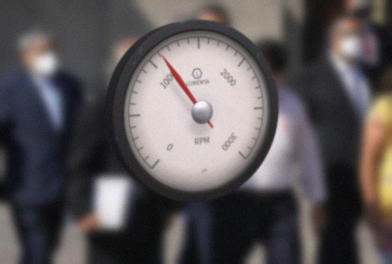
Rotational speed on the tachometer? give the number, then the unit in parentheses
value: 1100 (rpm)
